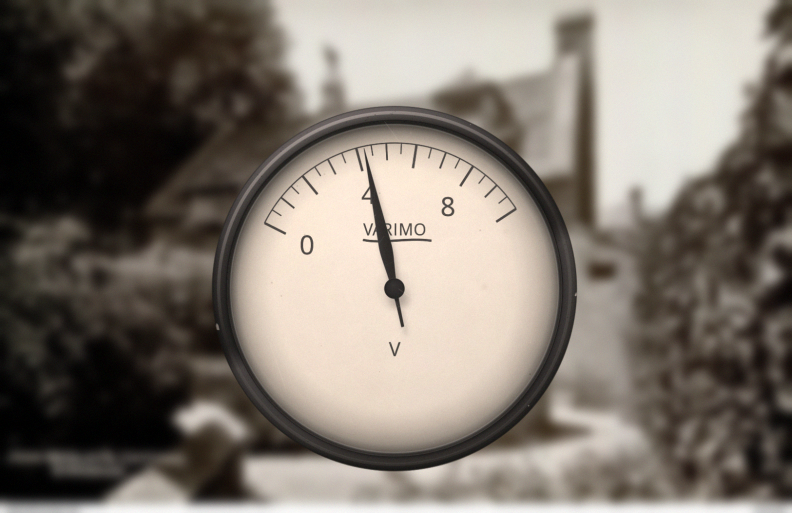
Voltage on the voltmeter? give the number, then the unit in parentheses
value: 4.25 (V)
